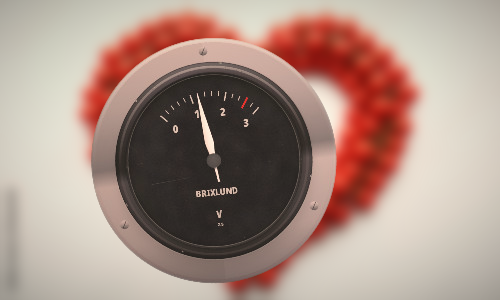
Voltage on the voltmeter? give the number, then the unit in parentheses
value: 1.2 (V)
